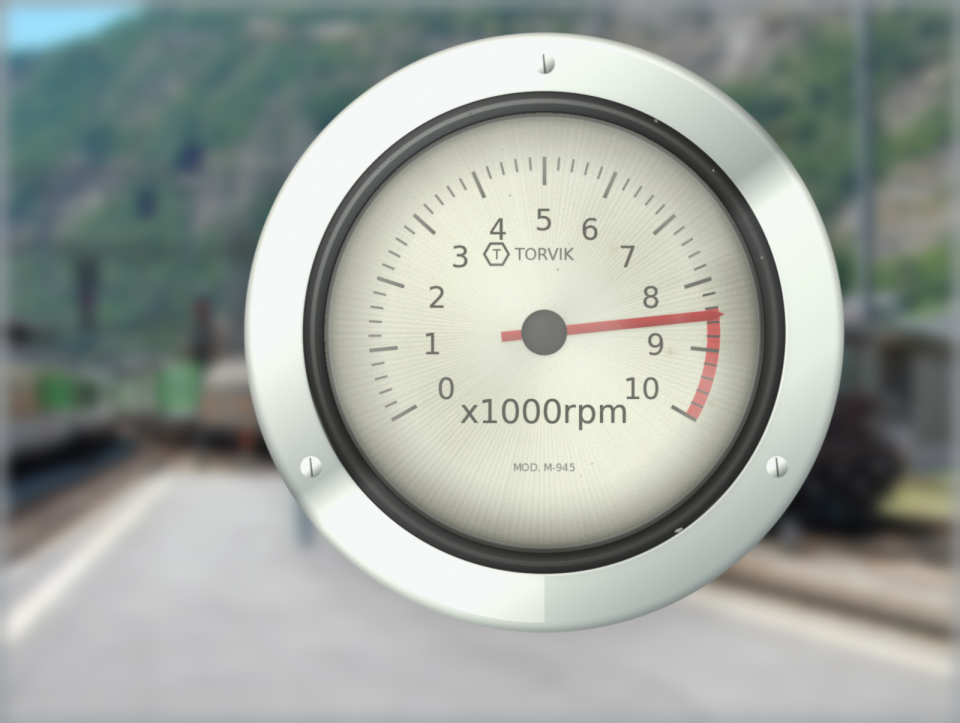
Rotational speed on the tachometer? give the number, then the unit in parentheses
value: 8500 (rpm)
